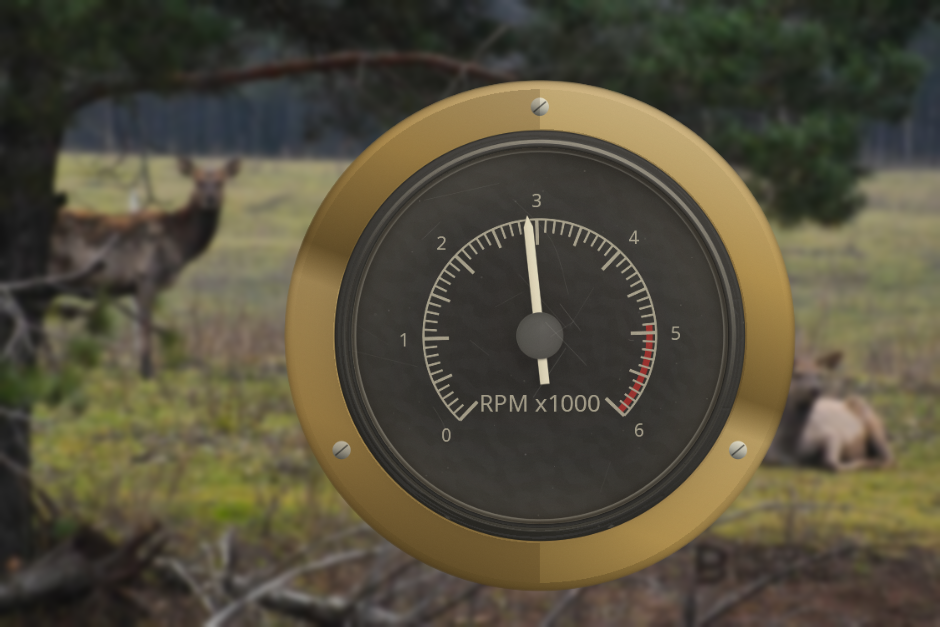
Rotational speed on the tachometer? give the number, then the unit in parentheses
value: 2900 (rpm)
